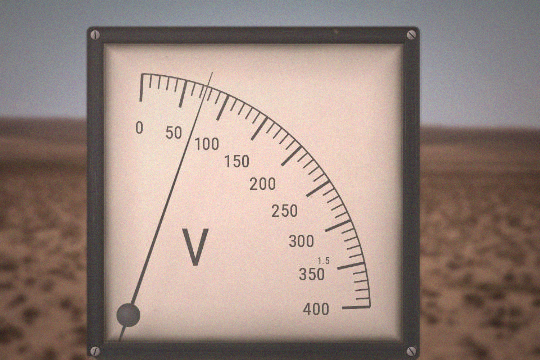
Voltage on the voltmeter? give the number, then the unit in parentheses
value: 75 (V)
